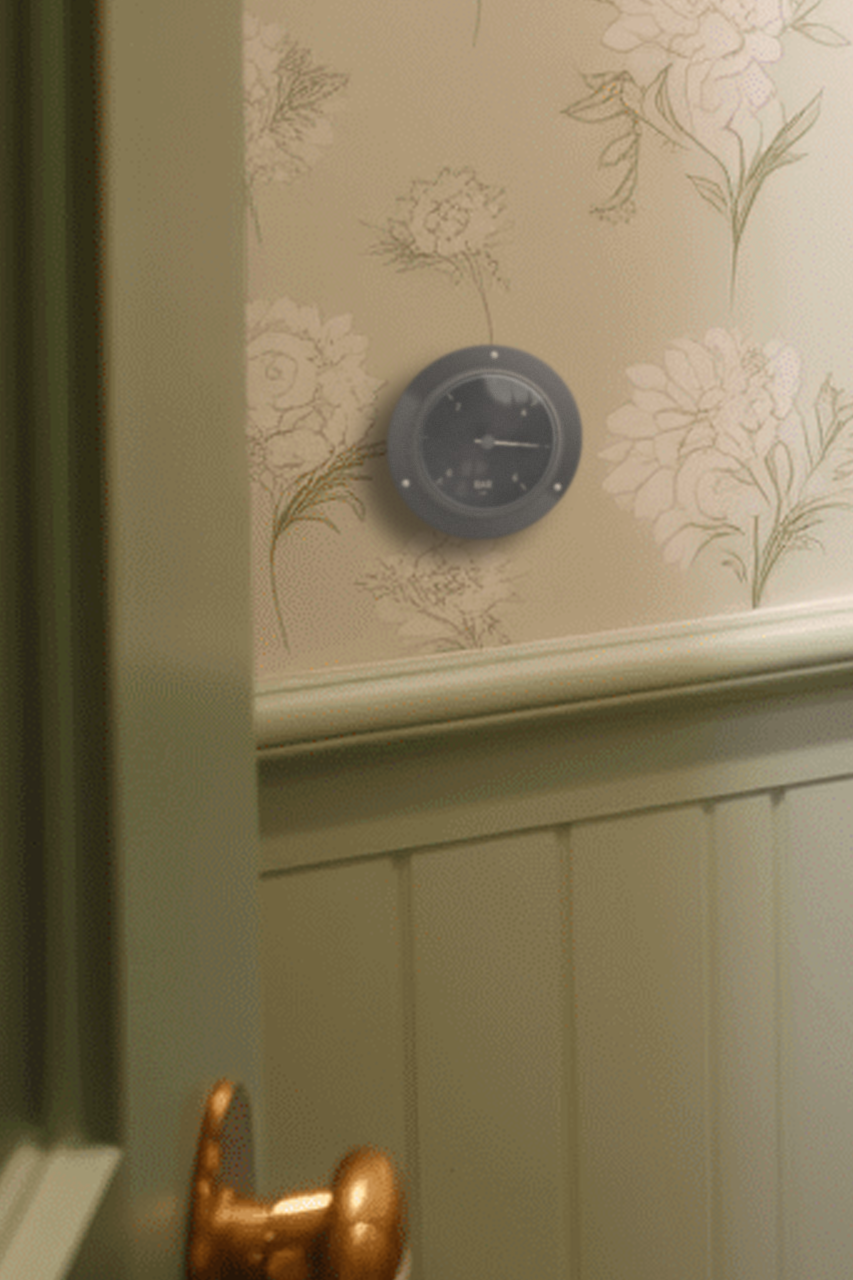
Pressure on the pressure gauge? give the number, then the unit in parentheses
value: 5 (bar)
